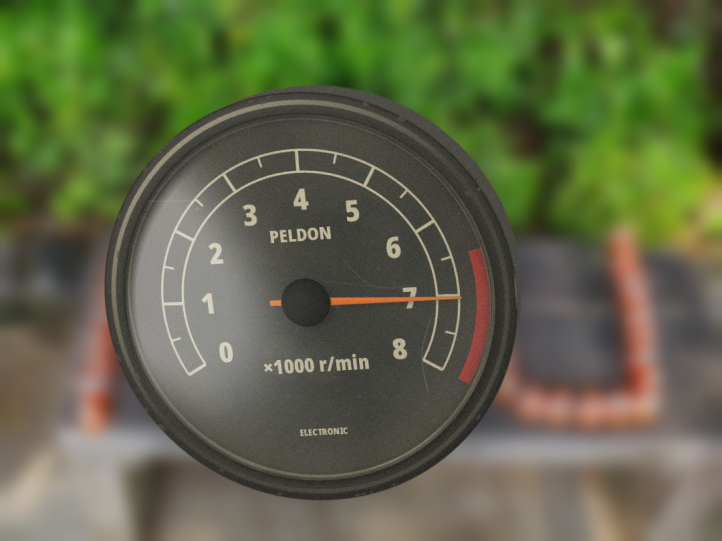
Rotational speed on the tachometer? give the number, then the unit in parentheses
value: 7000 (rpm)
